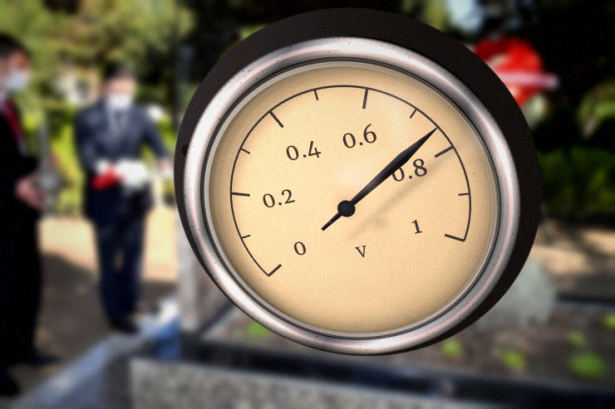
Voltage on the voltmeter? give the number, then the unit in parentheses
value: 0.75 (V)
